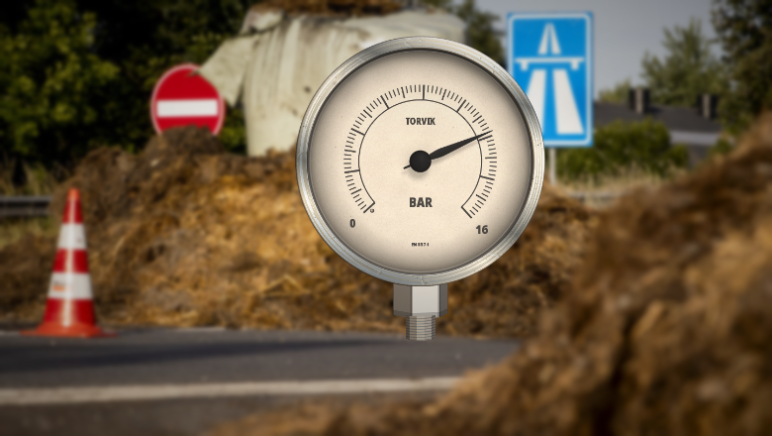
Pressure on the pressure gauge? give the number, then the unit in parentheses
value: 11.8 (bar)
